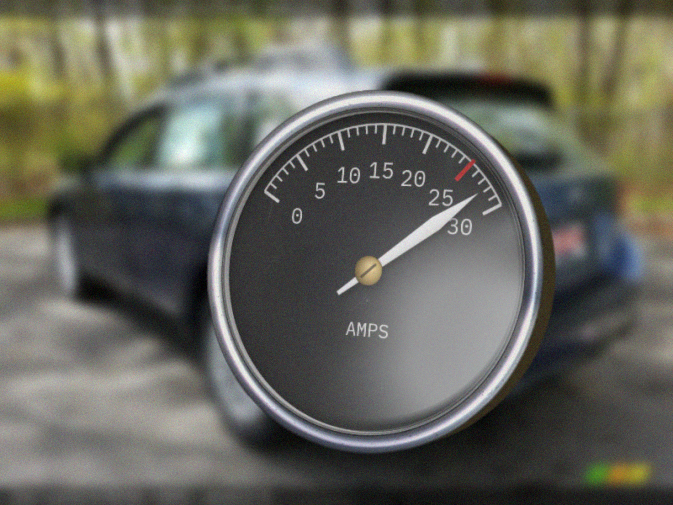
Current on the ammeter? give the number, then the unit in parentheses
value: 28 (A)
